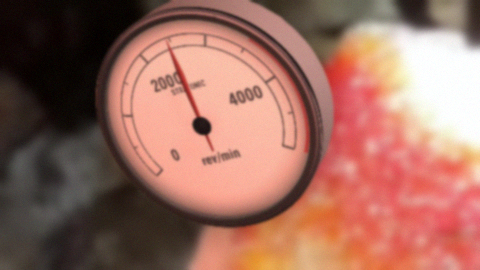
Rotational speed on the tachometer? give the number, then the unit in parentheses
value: 2500 (rpm)
